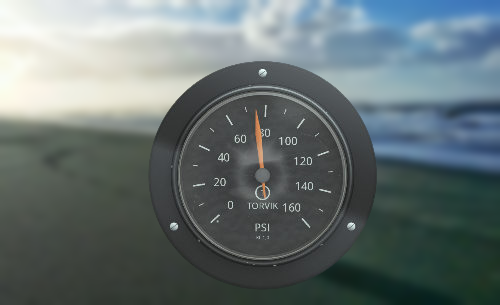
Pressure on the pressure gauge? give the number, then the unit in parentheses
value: 75 (psi)
